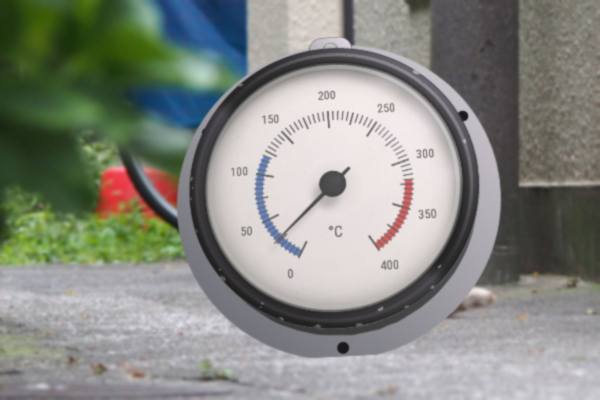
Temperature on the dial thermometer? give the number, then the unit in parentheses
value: 25 (°C)
